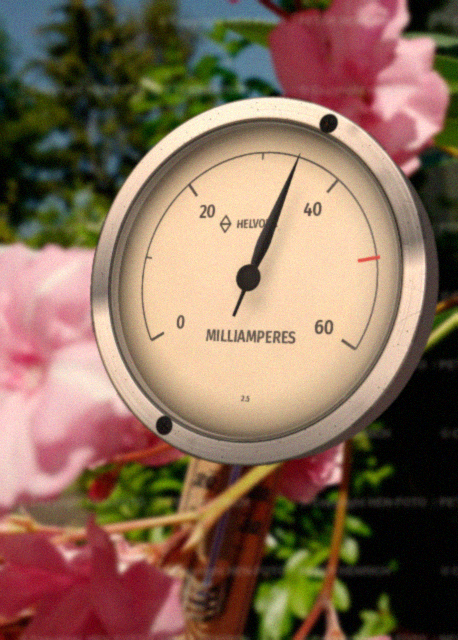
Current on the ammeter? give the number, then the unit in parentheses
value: 35 (mA)
